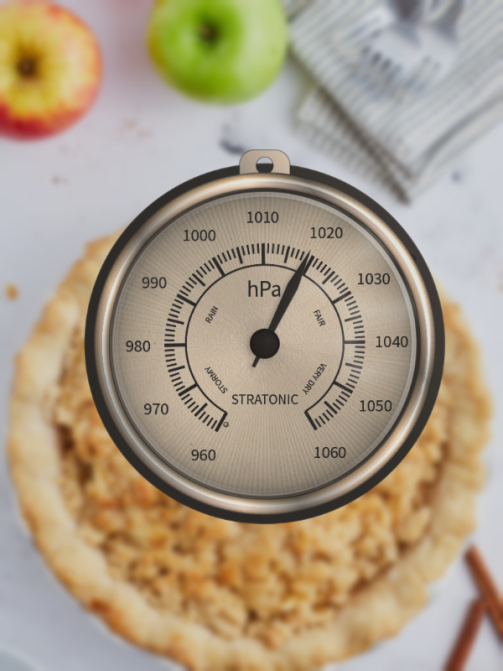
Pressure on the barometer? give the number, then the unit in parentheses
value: 1019 (hPa)
